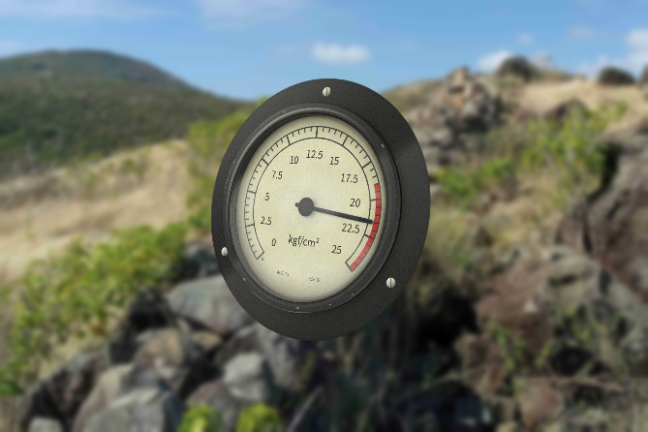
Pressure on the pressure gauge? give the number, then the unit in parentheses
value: 21.5 (kg/cm²)
